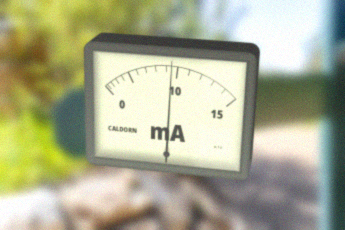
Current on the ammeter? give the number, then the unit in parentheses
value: 9.5 (mA)
